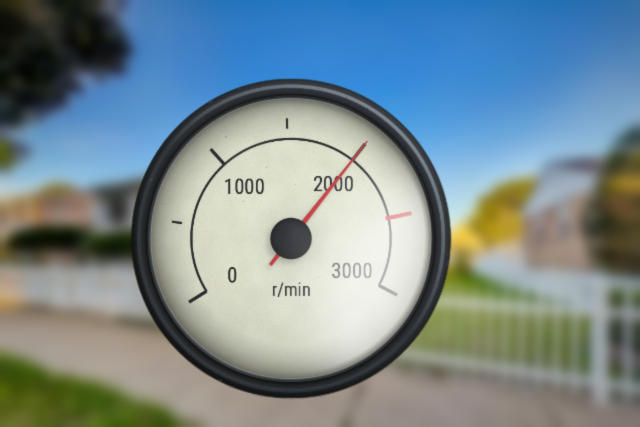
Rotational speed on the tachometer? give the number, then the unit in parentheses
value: 2000 (rpm)
